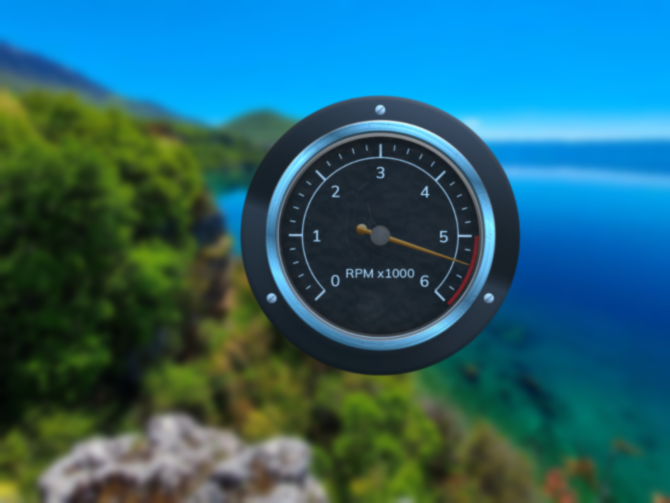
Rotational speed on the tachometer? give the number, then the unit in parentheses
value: 5400 (rpm)
